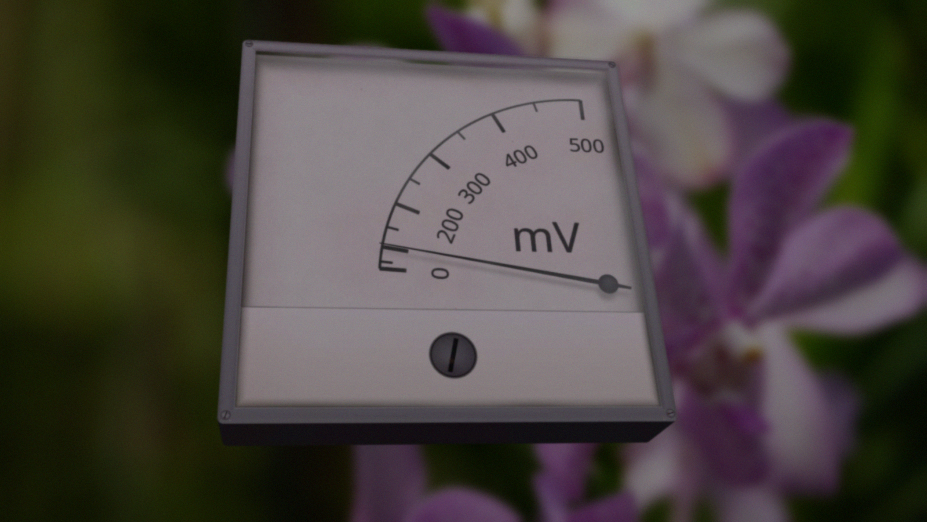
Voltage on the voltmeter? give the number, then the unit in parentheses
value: 100 (mV)
